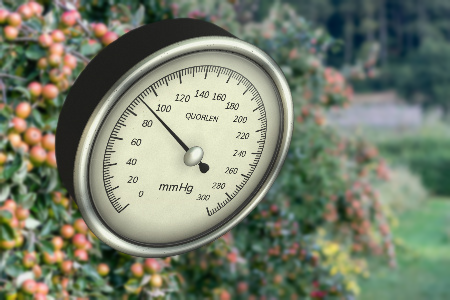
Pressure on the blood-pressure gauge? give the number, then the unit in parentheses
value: 90 (mmHg)
